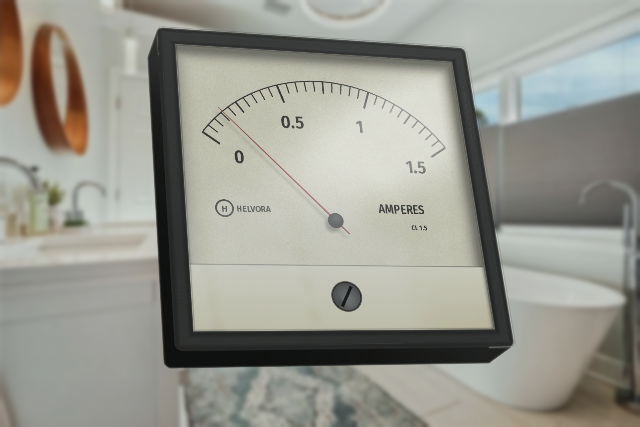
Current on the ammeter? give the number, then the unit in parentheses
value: 0.15 (A)
